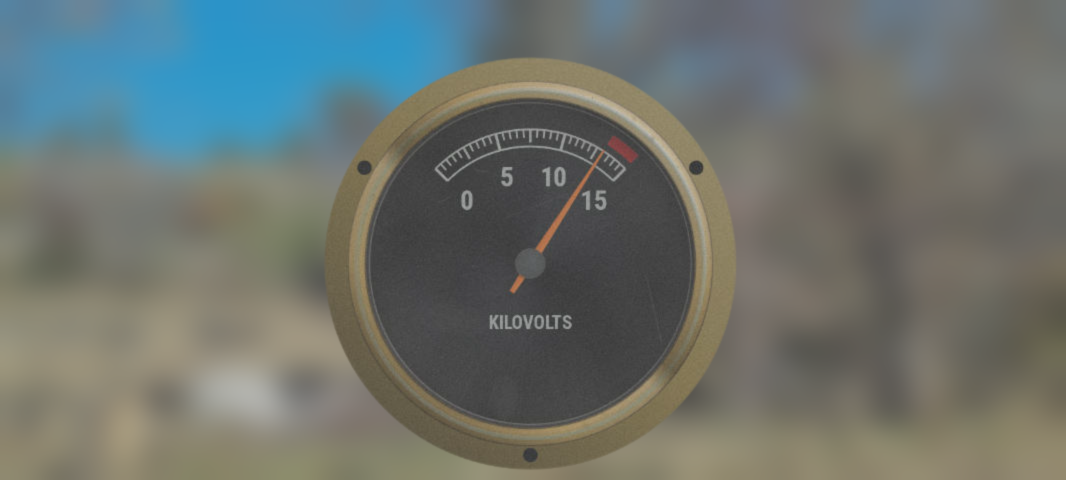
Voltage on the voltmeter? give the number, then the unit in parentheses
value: 13 (kV)
